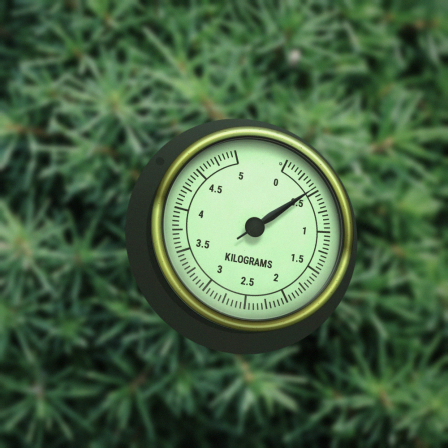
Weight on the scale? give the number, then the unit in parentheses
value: 0.45 (kg)
